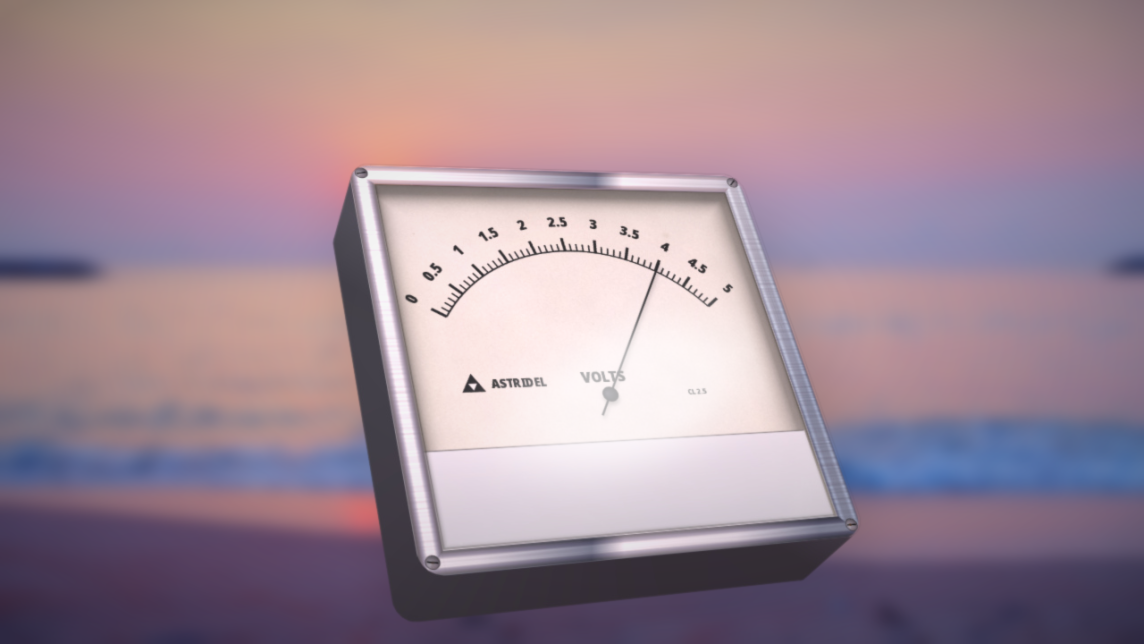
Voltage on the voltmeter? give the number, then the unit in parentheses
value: 4 (V)
